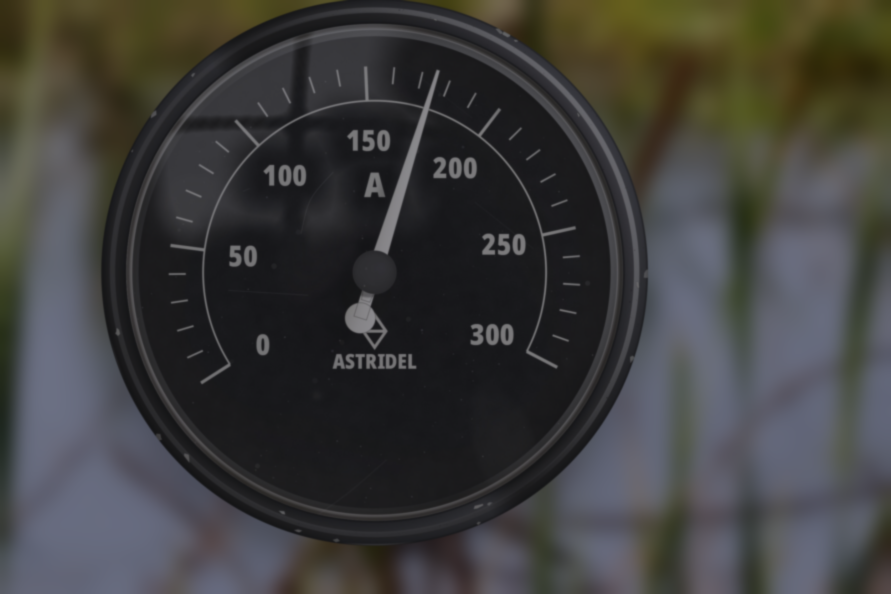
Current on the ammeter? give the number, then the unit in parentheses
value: 175 (A)
